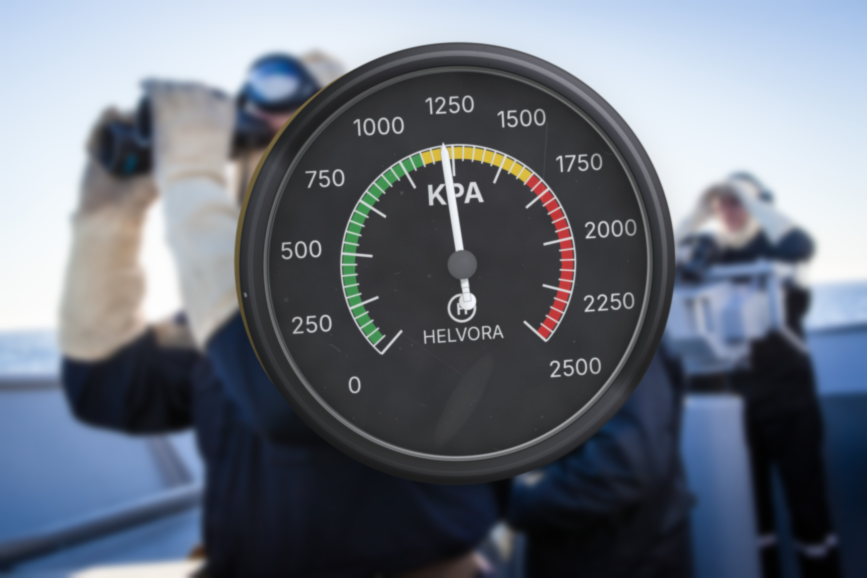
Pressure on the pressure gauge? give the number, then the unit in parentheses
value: 1200 (kPa)
